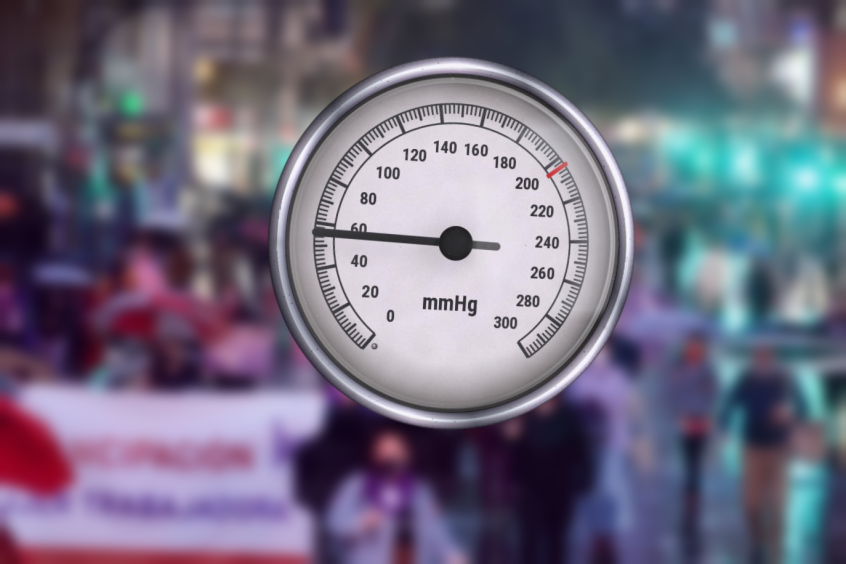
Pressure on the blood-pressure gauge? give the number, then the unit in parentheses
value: 56 (mmHg)
